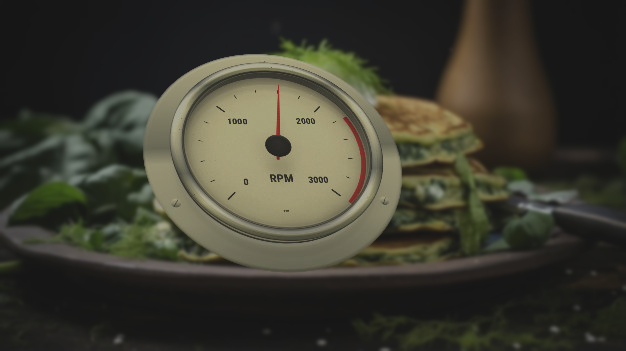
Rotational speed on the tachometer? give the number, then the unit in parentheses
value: 1600 (rpm)
